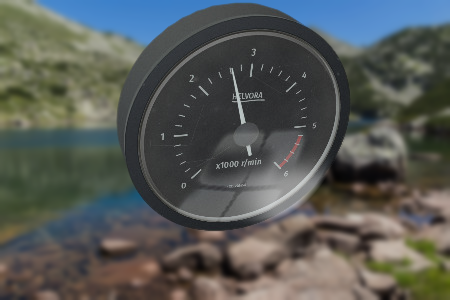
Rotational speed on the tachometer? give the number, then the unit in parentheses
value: 2600 (rpm)
